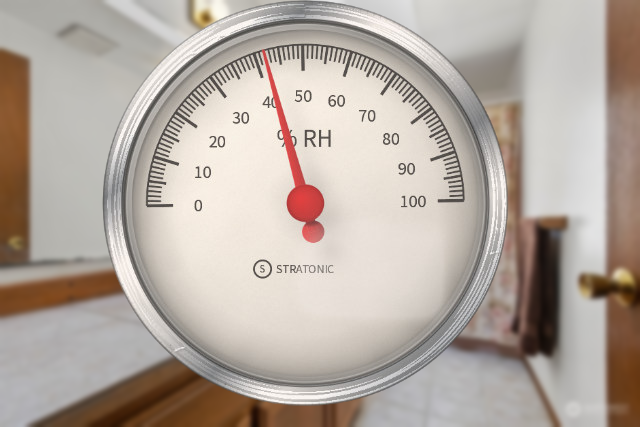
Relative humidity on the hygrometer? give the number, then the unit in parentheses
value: 42 (%)
